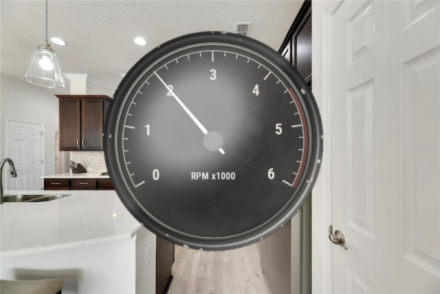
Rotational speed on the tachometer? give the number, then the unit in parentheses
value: 2000 (rpm)
